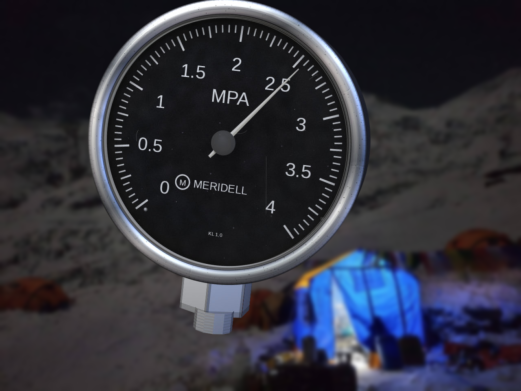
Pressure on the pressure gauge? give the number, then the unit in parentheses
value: 2.55 (MPa)
